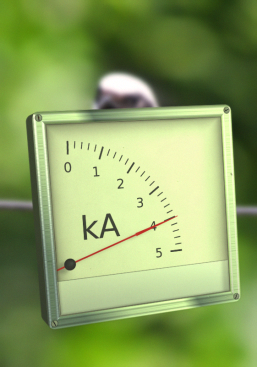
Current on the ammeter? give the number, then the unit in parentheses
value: 4 (kA)
